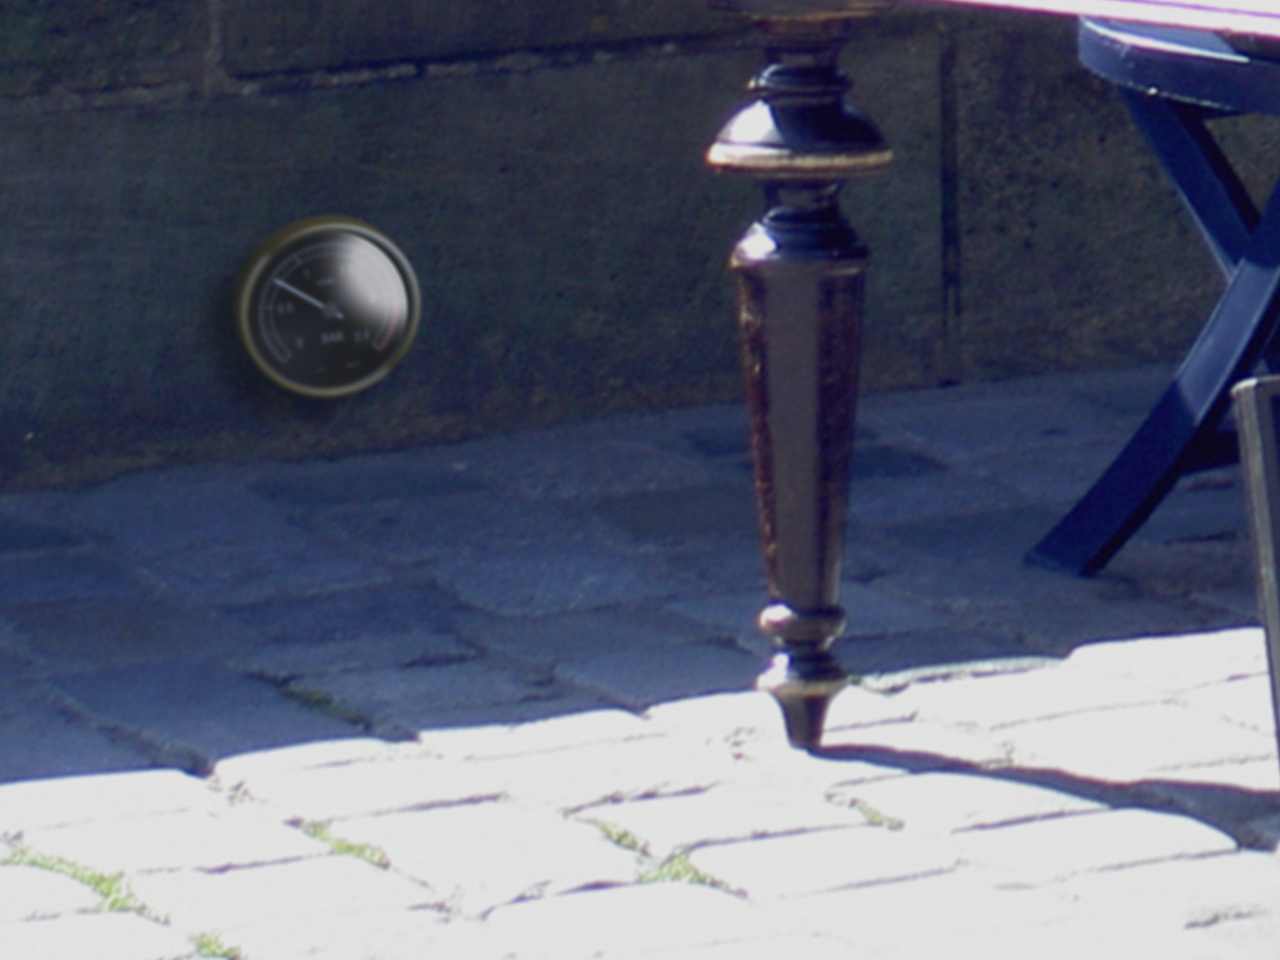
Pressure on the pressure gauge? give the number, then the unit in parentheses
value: 0.75 (bar)
